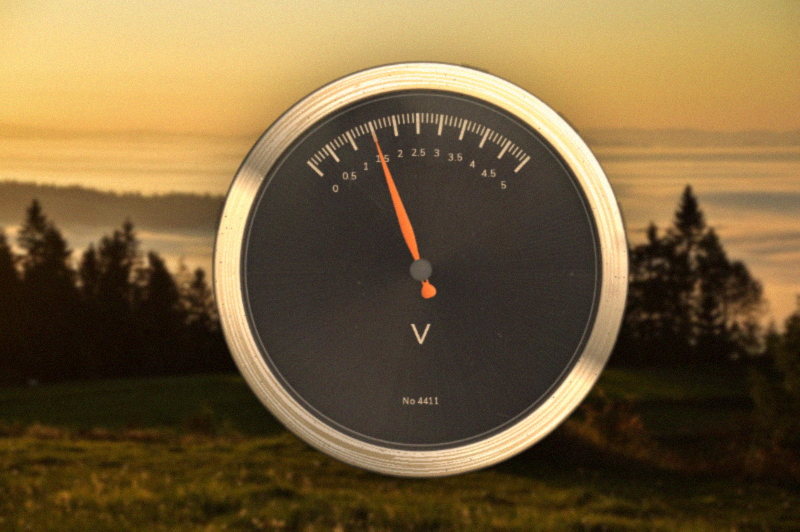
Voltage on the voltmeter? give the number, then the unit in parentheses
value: 1.5 (V)
